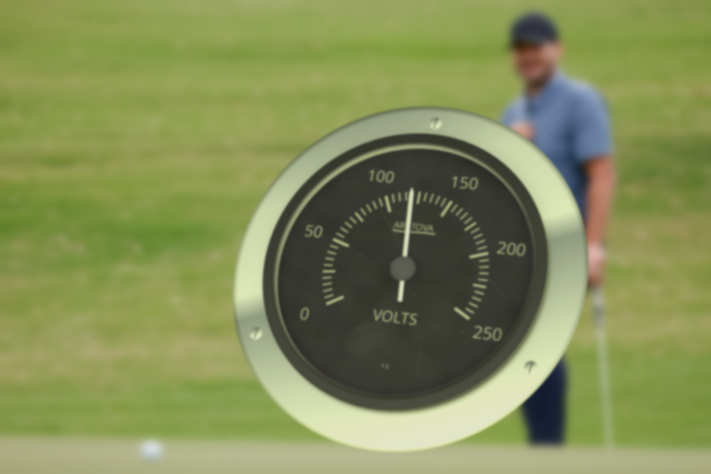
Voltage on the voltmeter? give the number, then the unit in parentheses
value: 120 (V)
